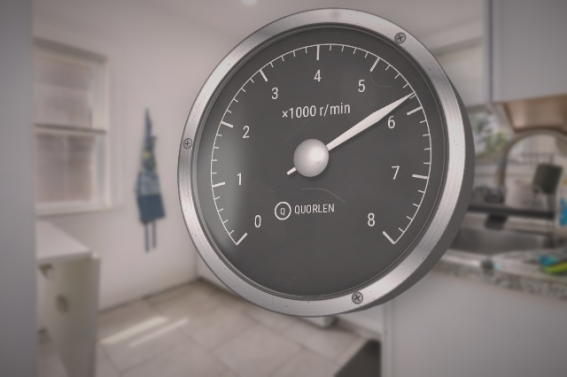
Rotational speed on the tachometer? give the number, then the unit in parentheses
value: 5800 (rpm)
